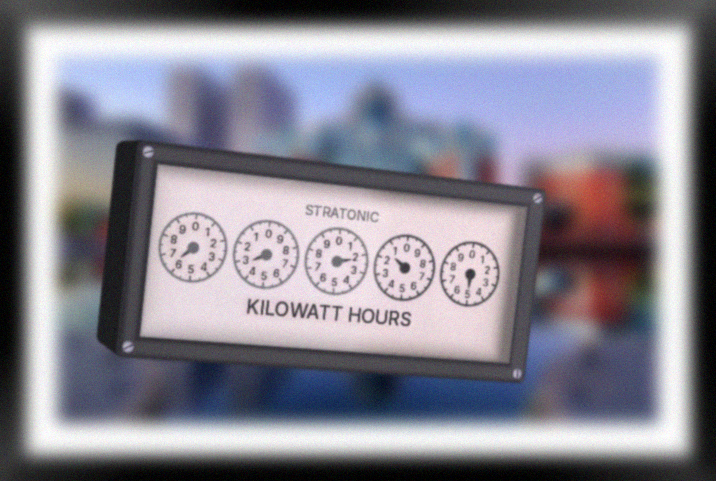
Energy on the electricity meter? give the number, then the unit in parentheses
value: 63215 (kWh)
